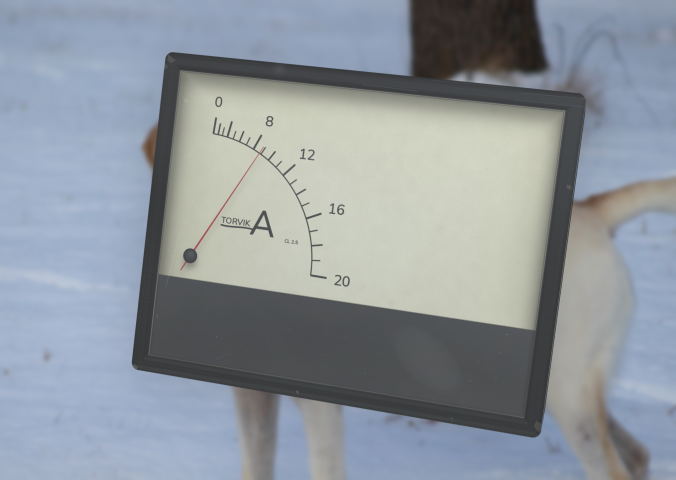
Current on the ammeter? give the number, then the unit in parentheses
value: 9 (A)
